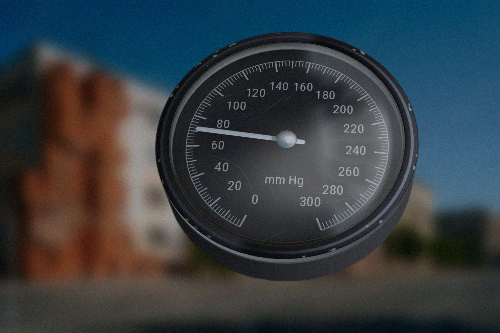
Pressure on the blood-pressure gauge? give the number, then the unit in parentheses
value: 70 (mmHg)
